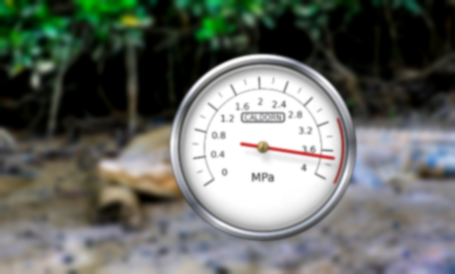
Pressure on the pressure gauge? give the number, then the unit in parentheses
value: 3.7 (MPa)
